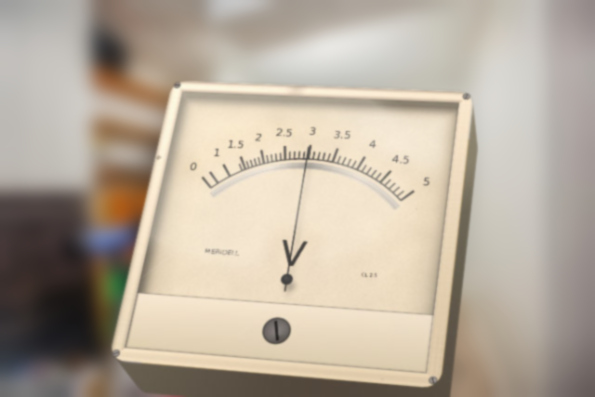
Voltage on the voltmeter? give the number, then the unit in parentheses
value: 3 (V)
